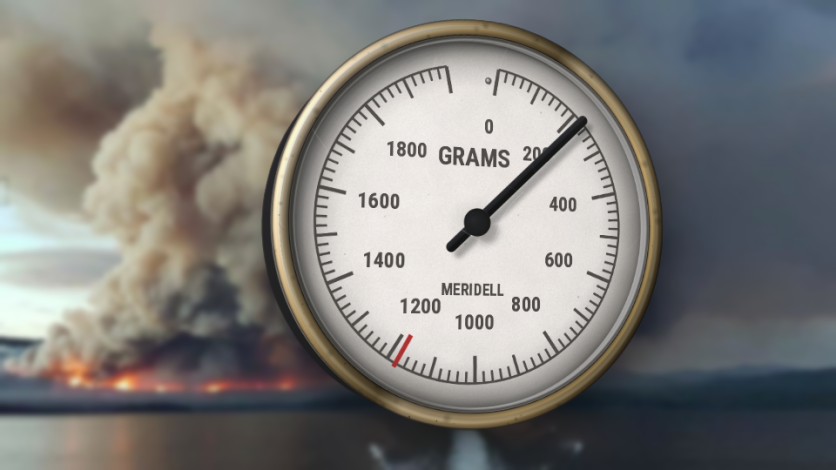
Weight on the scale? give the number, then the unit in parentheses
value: 220 (g)
